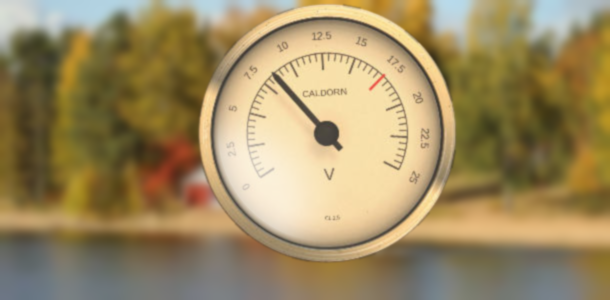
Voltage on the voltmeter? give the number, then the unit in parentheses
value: 8.5 (V)
